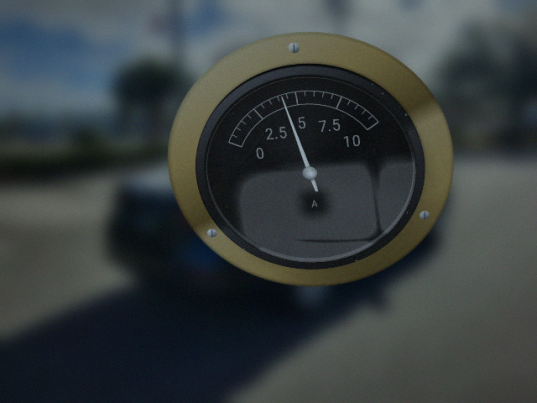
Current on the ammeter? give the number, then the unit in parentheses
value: 4.25 (A)
